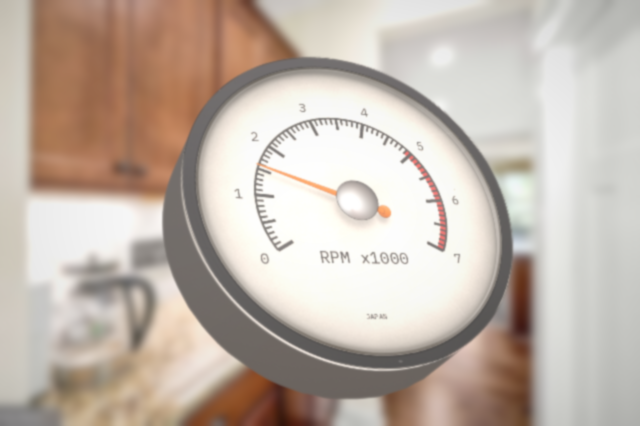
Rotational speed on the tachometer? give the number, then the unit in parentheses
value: 1500 (rpm)
